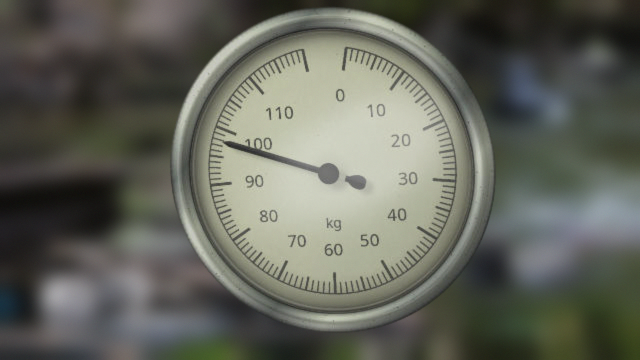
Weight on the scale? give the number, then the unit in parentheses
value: 98 (kg)
